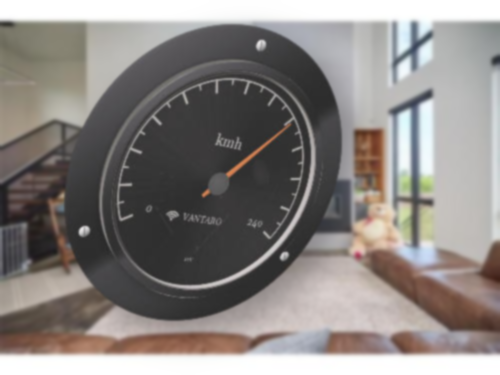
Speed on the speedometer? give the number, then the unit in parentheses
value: 160 (km/h)
